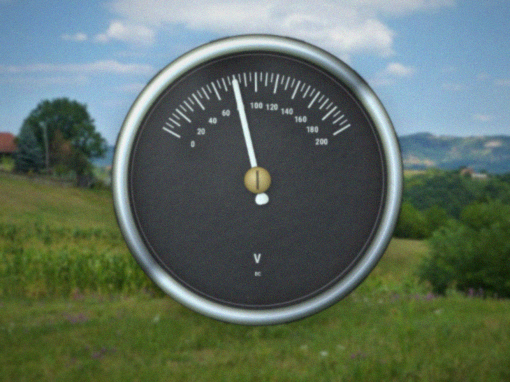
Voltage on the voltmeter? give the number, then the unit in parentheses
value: 80 (V)
